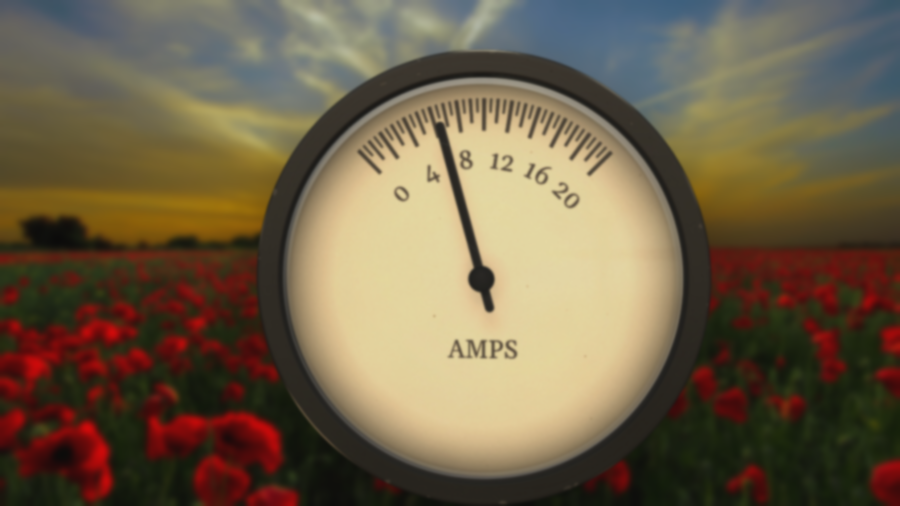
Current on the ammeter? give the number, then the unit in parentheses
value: 6.5 (A)
